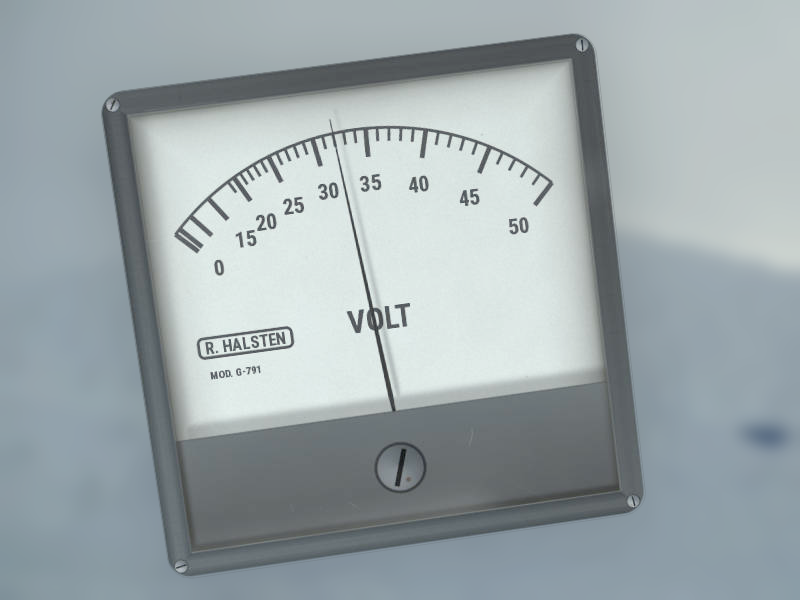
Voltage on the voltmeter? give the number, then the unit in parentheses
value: 32 (V)
